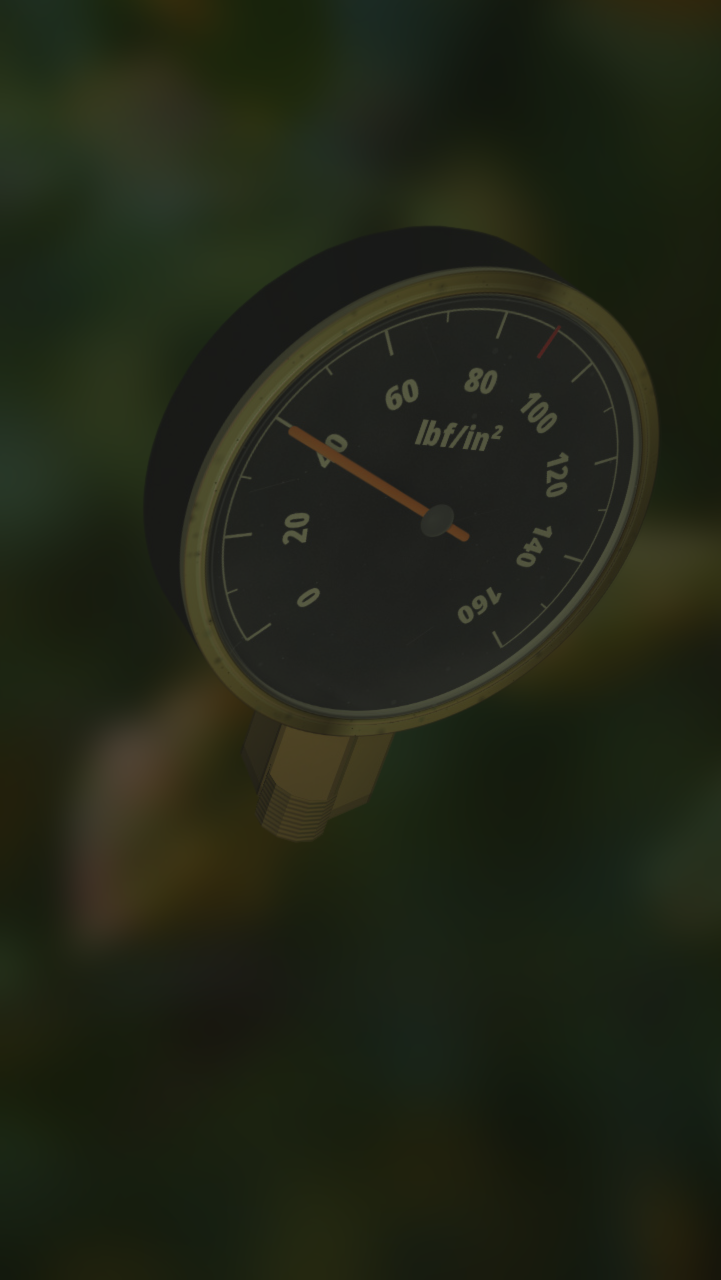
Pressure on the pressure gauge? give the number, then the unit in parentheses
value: 40 (psi)
